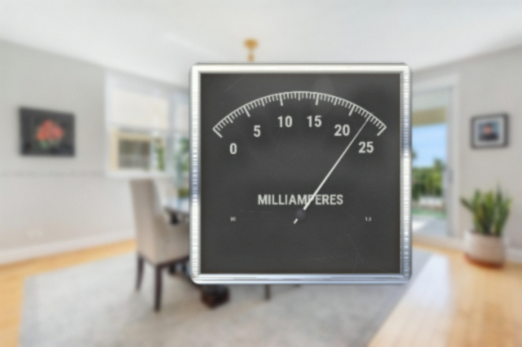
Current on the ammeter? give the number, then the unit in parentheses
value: 22.5 (mA)
